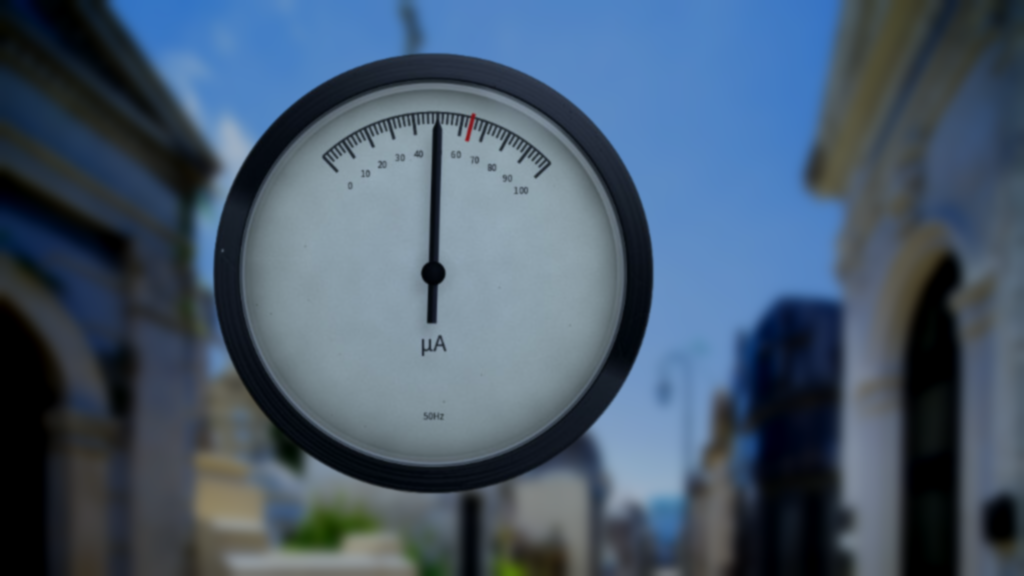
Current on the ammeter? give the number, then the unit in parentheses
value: 50 (µA)
